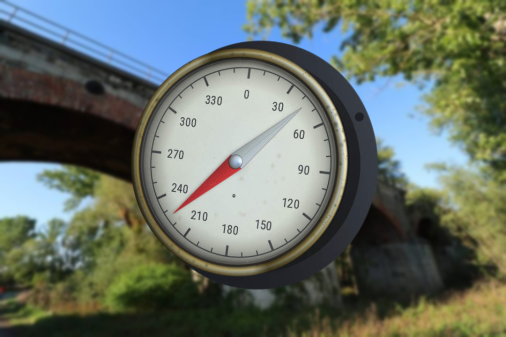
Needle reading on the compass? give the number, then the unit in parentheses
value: 225 (°)
